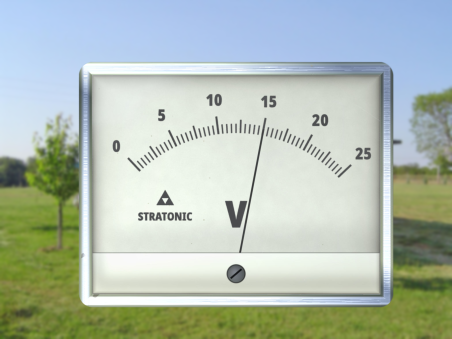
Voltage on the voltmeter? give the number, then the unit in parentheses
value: 15 (V)
